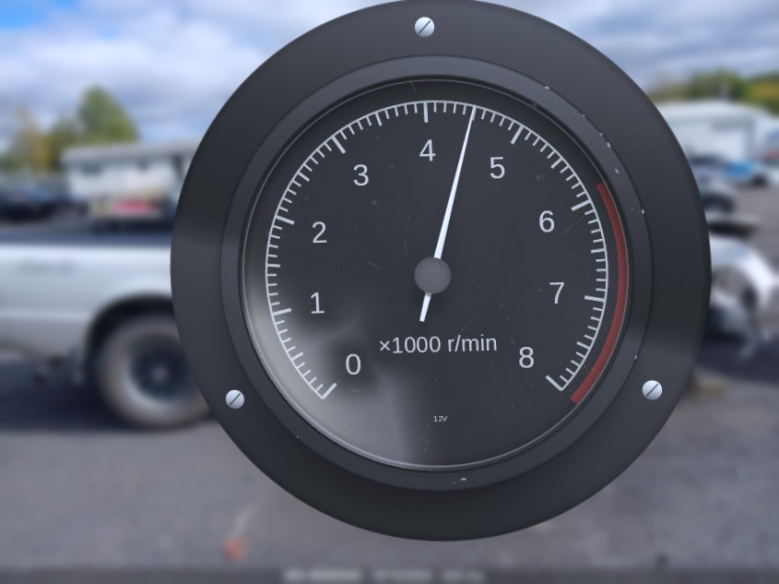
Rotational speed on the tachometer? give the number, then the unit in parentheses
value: 4500 (rpm)
